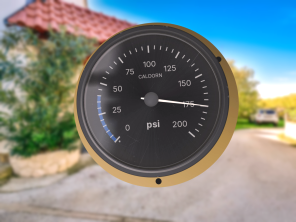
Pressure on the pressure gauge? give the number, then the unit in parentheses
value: 175 (psi)
